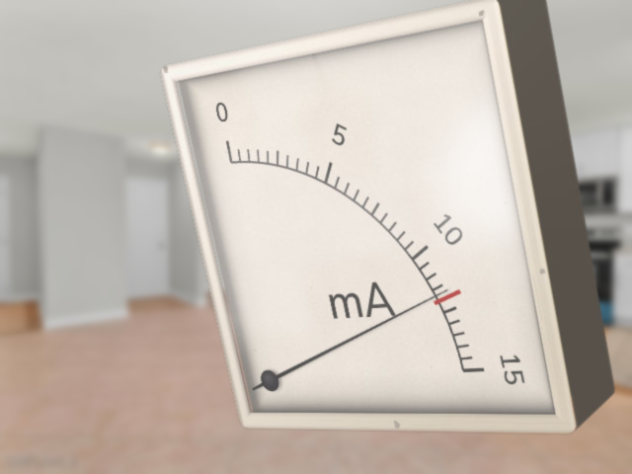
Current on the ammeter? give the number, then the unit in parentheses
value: 11.75 (mA)
